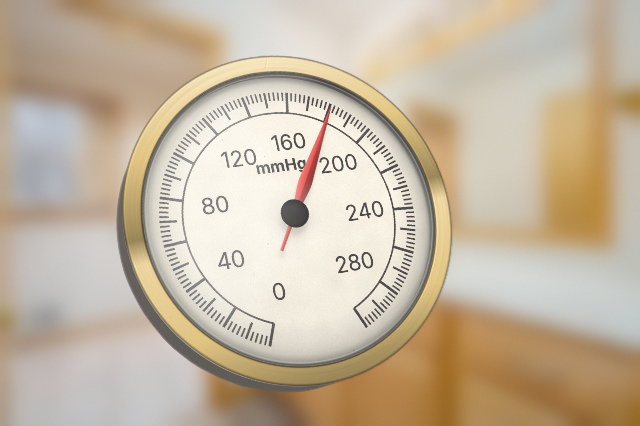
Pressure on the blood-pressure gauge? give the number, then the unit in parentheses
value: 180 (mmHg)
